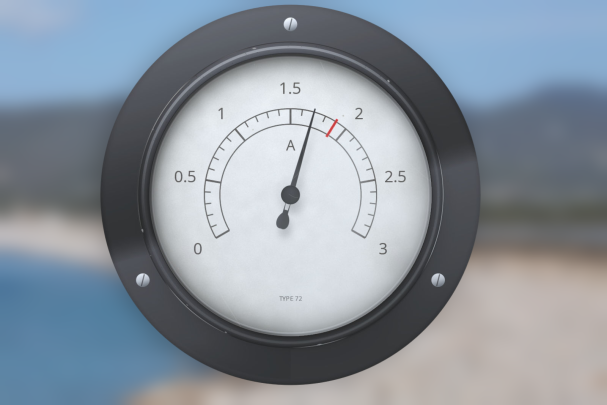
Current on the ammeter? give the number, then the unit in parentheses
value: 1.7 (A)
